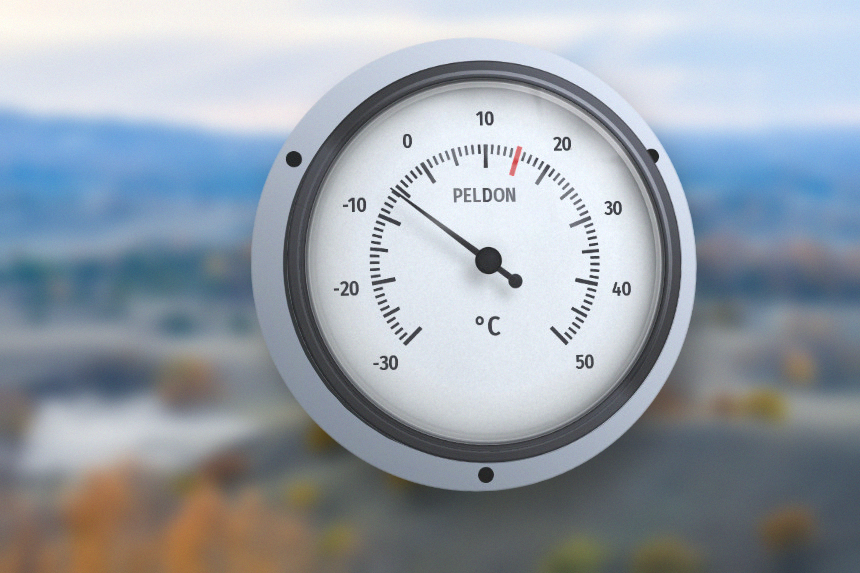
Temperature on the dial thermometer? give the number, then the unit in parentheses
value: -6 (°C)
